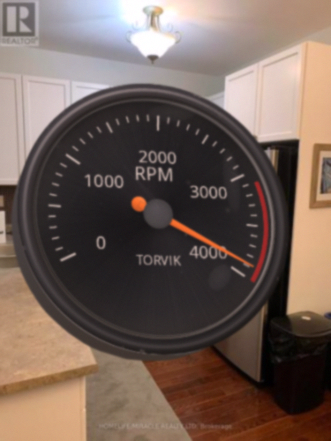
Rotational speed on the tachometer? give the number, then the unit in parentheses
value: 3900 (rpm)
